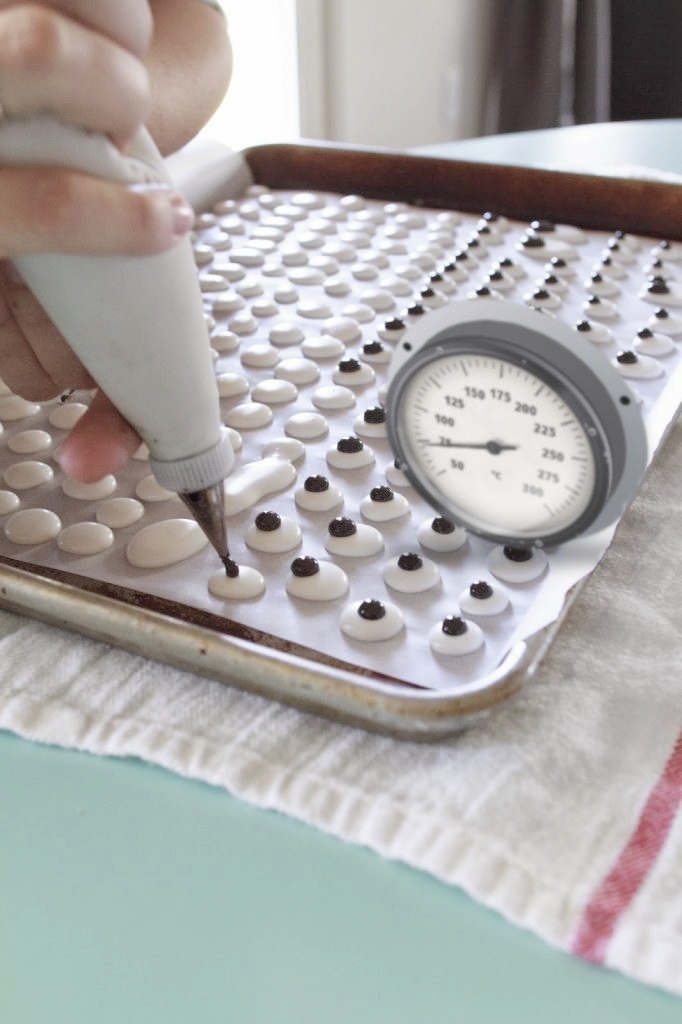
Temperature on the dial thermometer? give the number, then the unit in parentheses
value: 75 (°C)
